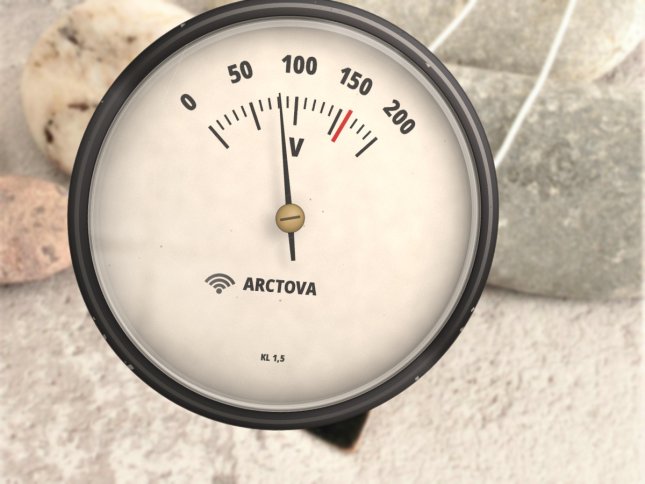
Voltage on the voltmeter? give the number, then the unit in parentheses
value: 80 (V)
